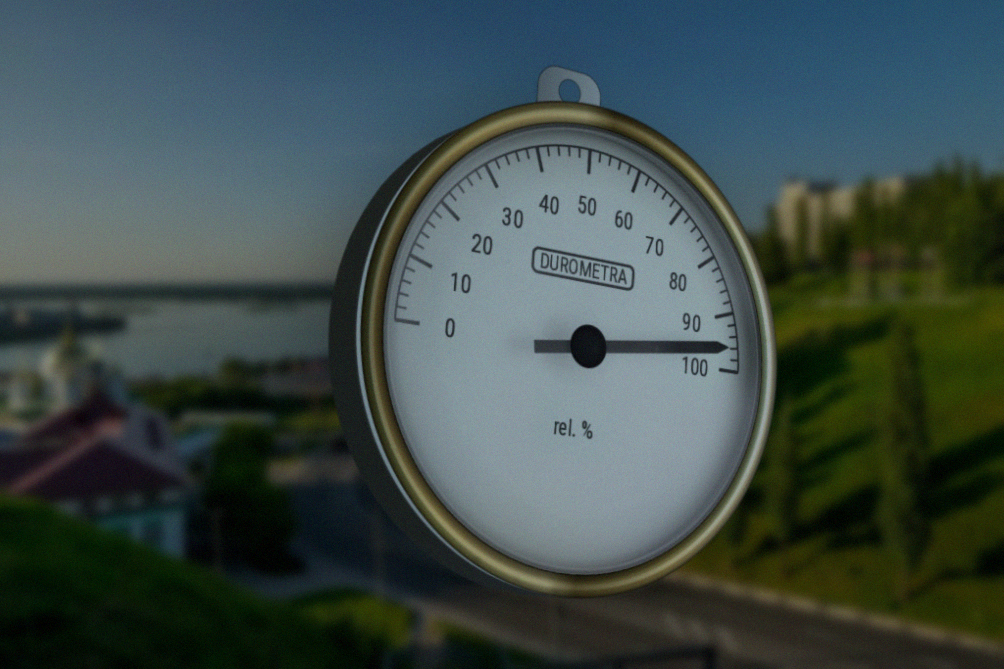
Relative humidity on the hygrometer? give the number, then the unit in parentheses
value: 96 (%)
